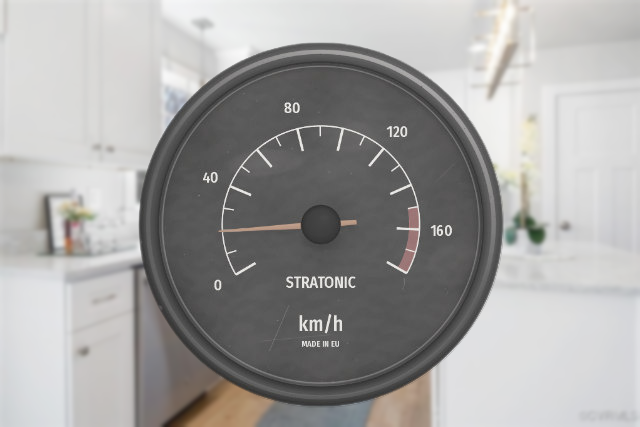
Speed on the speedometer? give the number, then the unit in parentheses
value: 20 (km/h)
